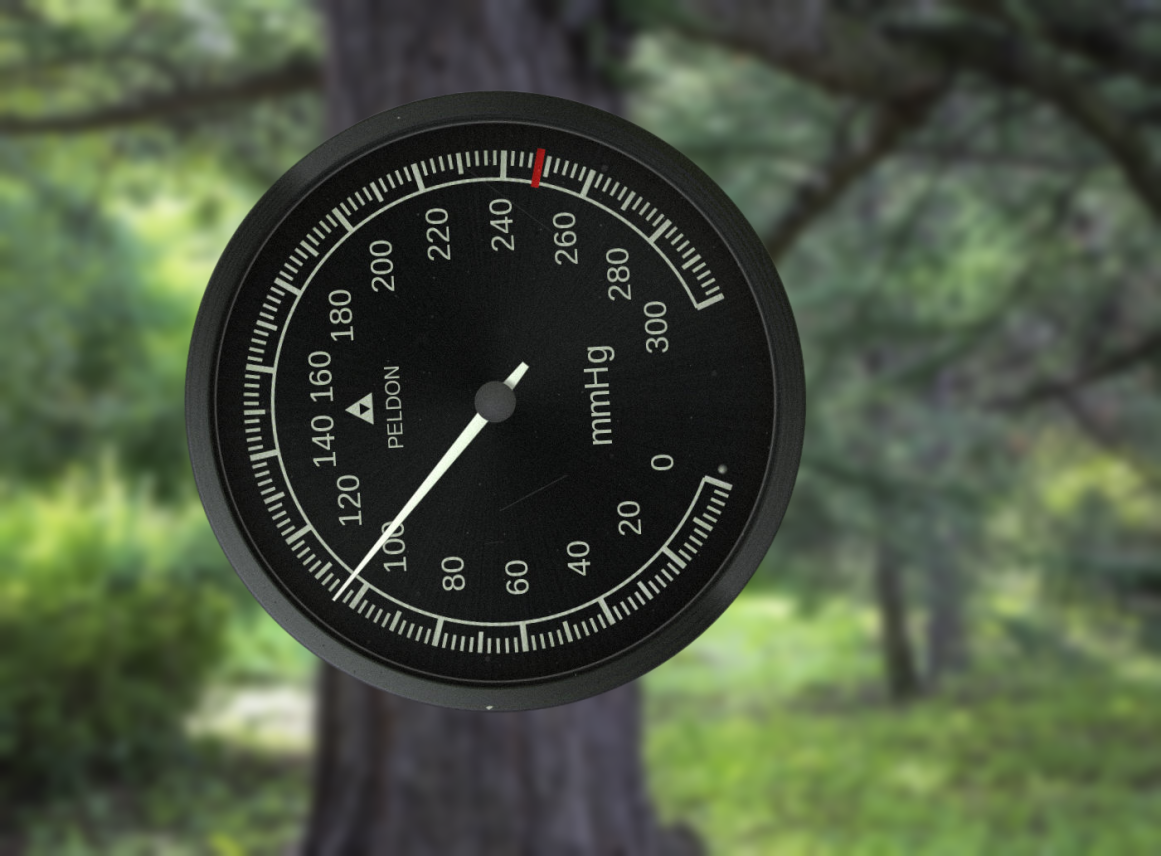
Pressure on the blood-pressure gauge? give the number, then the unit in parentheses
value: 104 (mmHg)
